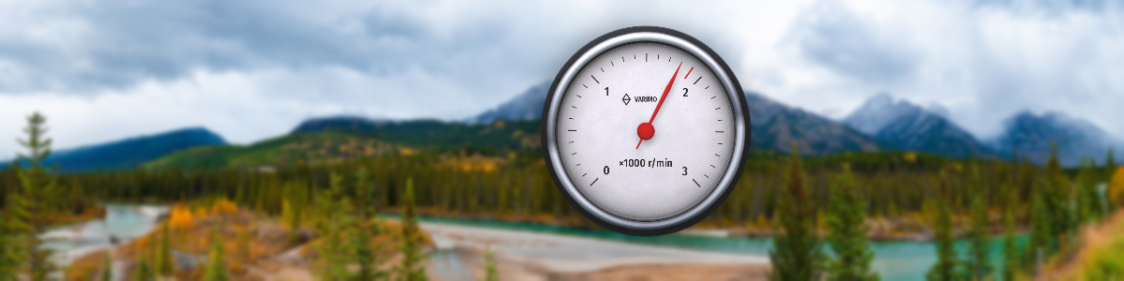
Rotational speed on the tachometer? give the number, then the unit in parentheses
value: 1800 (rpm)
